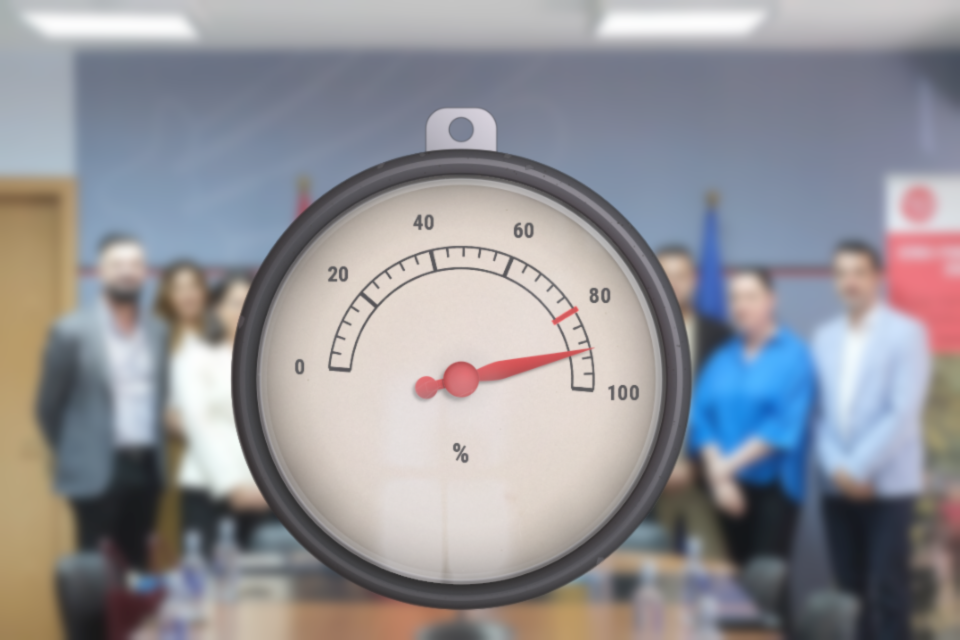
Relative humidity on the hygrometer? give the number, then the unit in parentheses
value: 90 (%)
